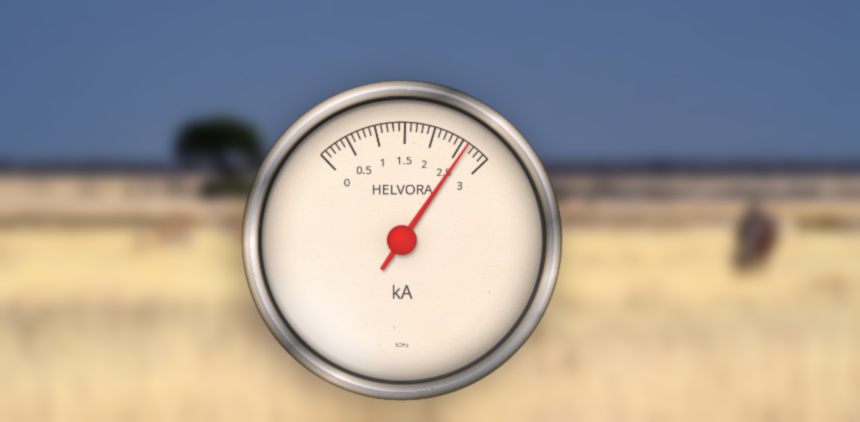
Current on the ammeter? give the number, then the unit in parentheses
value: 2.6 (kA)
